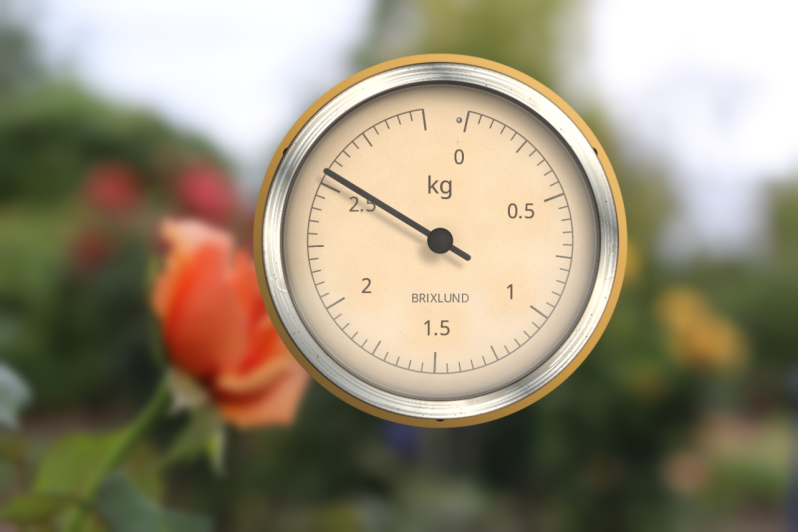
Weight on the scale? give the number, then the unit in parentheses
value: 2.55 (kg)
